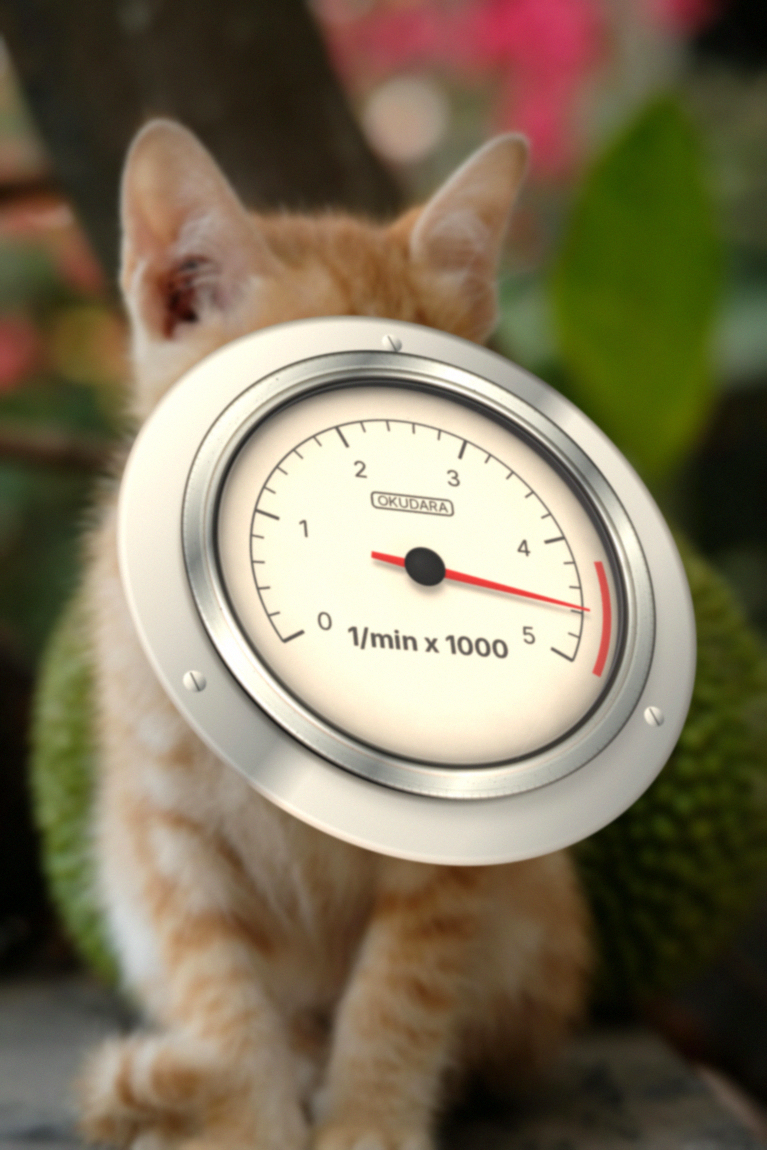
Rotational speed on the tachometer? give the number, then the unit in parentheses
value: 4600 (rpm)
